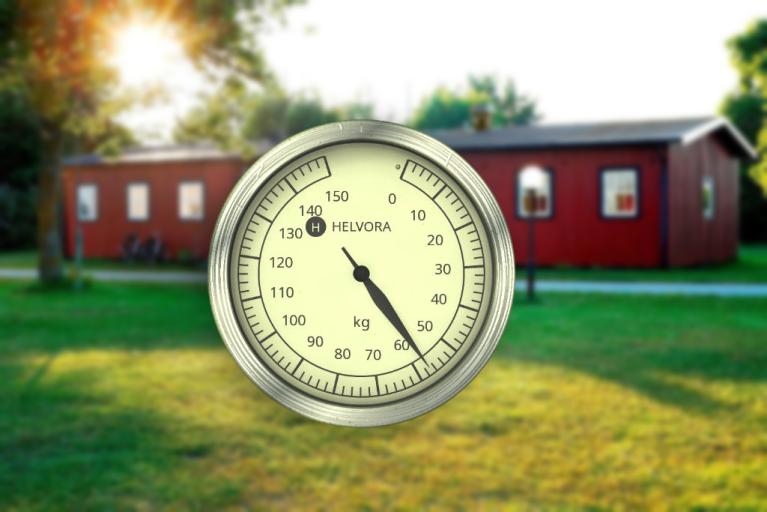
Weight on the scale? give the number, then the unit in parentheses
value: 57 (kg)
